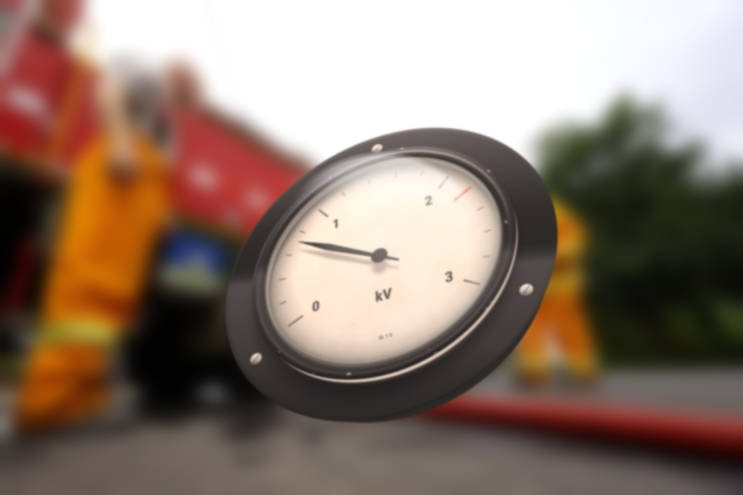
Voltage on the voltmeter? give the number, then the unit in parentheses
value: 0.7 (kV)
